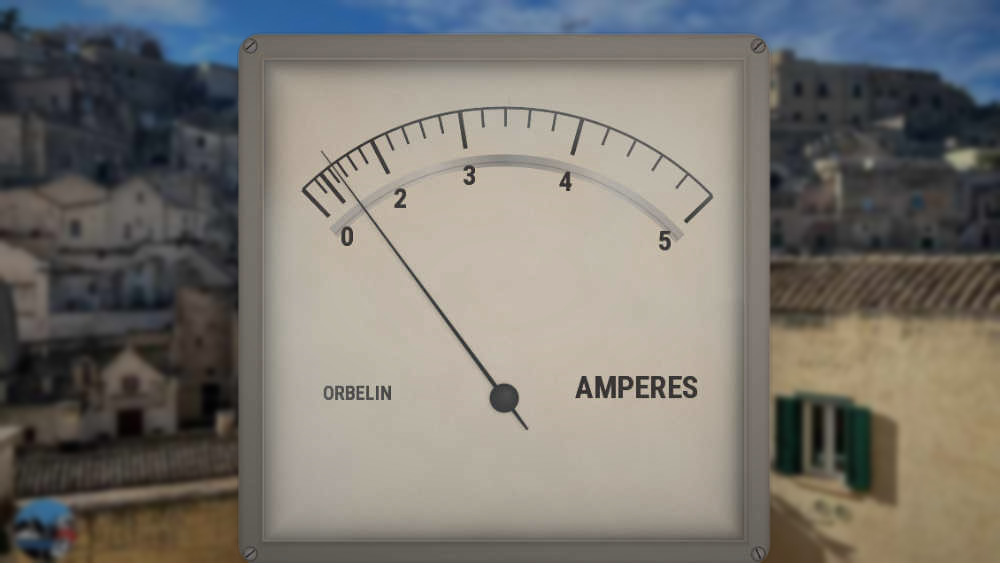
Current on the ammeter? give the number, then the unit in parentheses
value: 1.3 (A)
